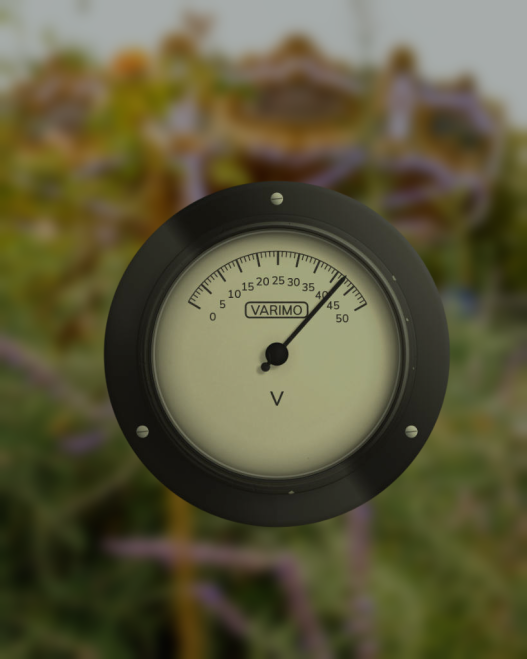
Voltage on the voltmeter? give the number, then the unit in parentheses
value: 42 (V)
